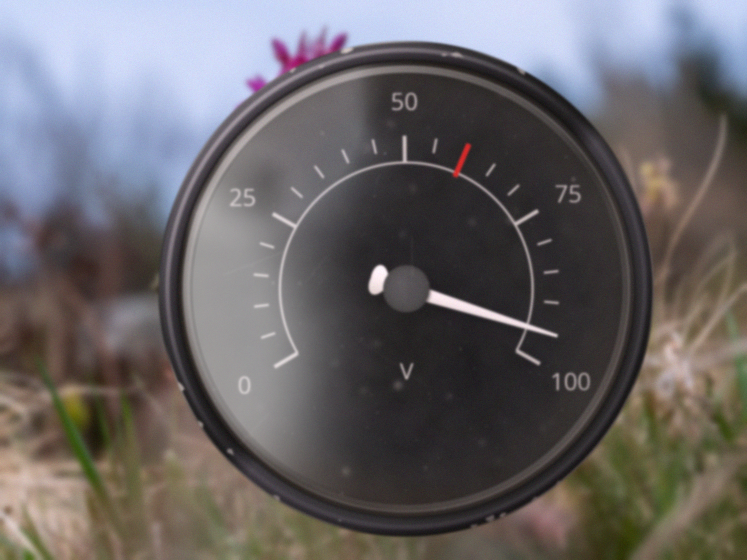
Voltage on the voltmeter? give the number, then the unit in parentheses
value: 95 (V)
